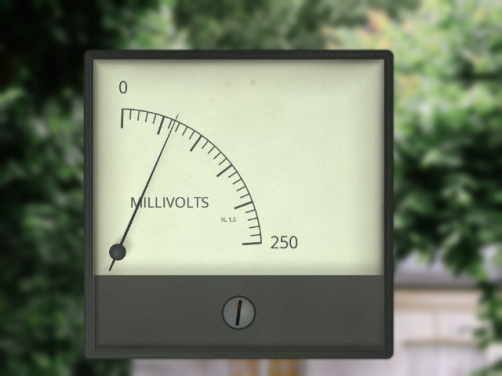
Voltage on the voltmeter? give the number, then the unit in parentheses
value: 65 (mV)
